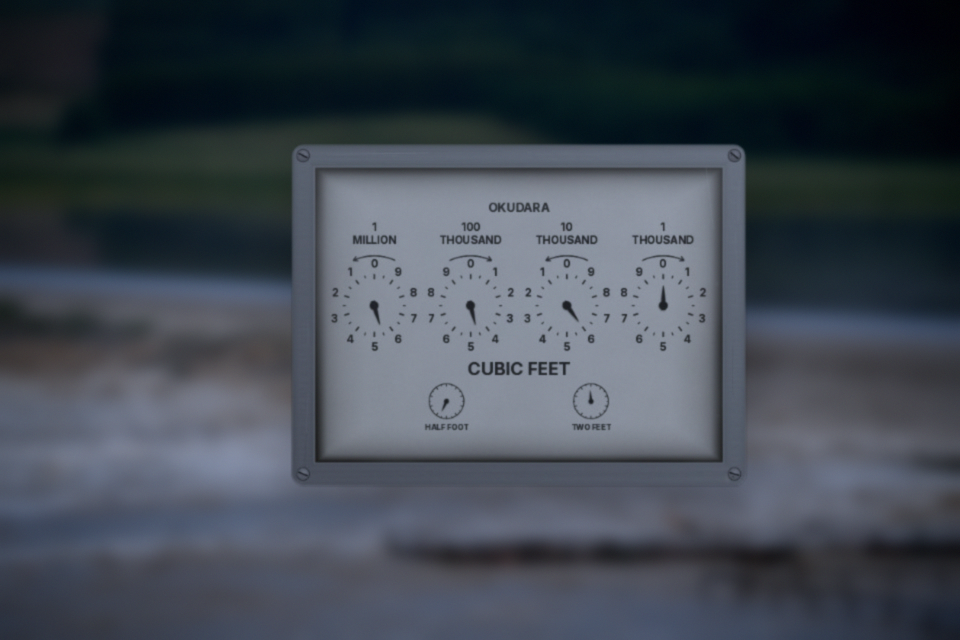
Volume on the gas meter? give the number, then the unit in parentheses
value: 546000 (ft³)
